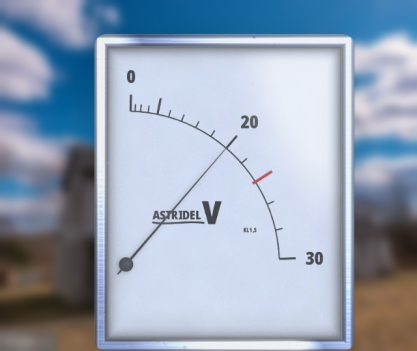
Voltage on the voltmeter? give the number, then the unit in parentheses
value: 20 (V)
